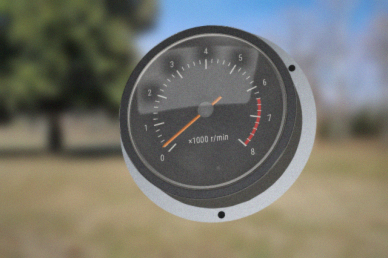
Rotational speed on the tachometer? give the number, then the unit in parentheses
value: 200 (rpm)
